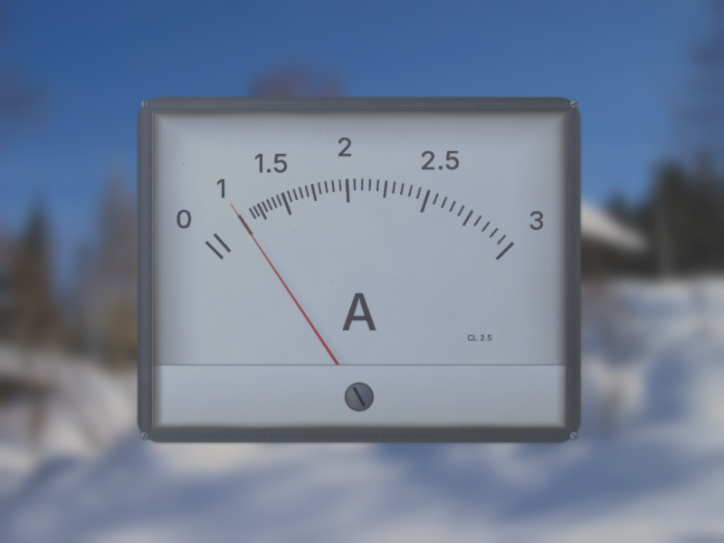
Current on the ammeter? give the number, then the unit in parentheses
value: 1 (A)
